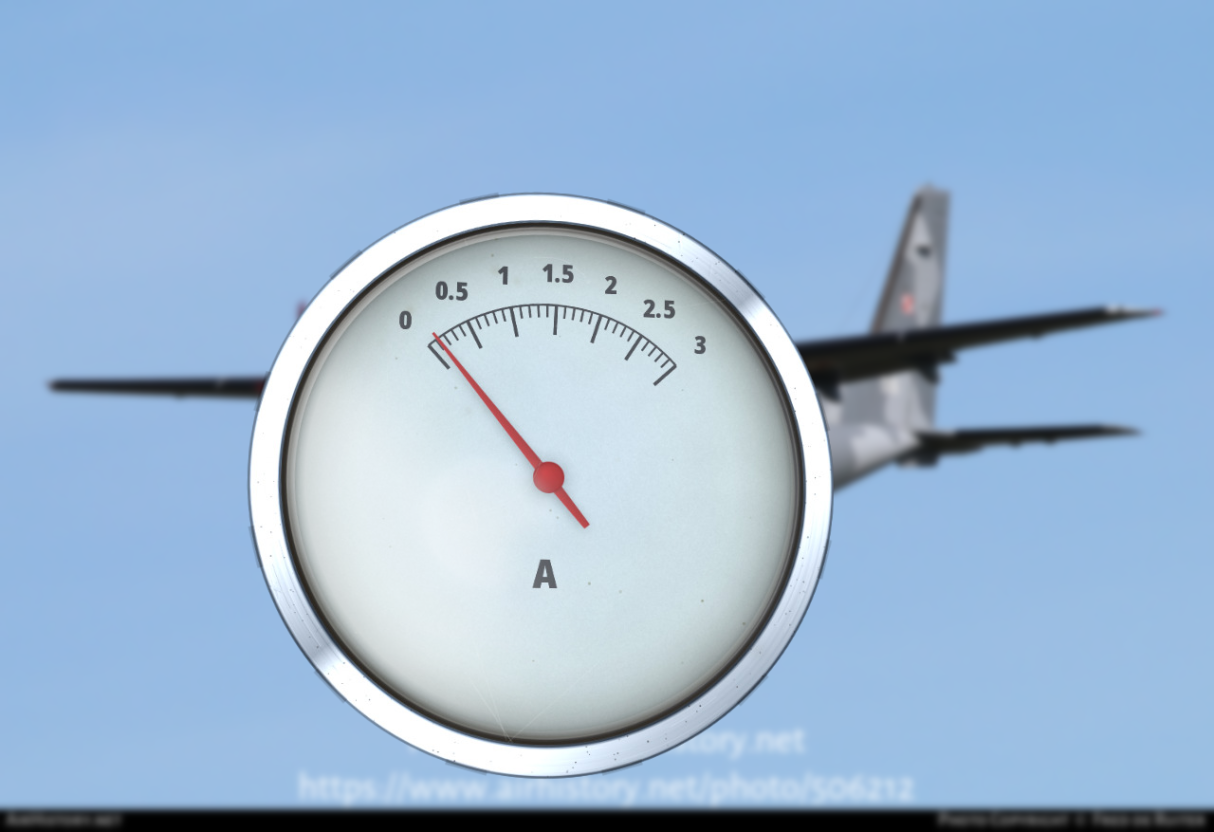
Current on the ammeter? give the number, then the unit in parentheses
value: 0.1 (A)
